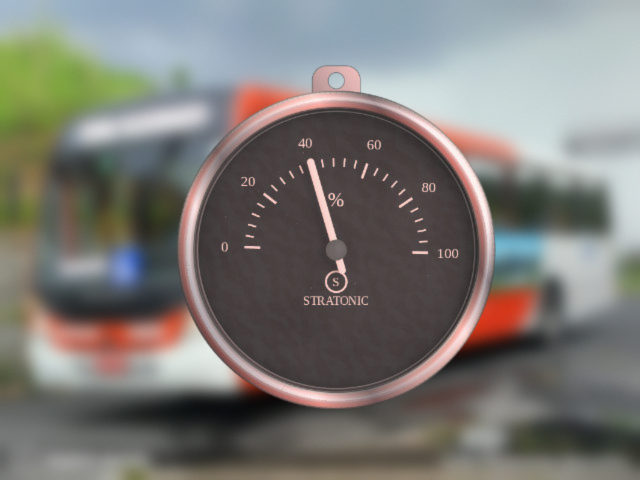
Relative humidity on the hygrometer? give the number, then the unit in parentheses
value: 40 (%)
